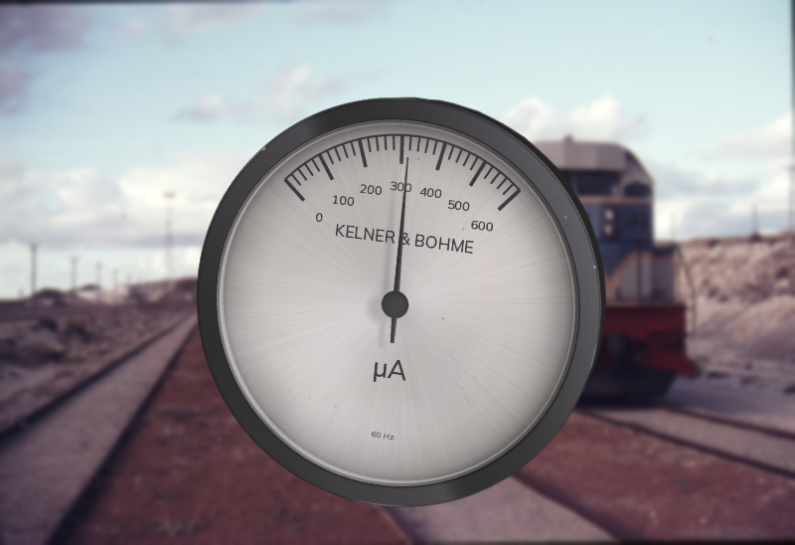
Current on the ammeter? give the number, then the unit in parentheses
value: 320 (µA)
